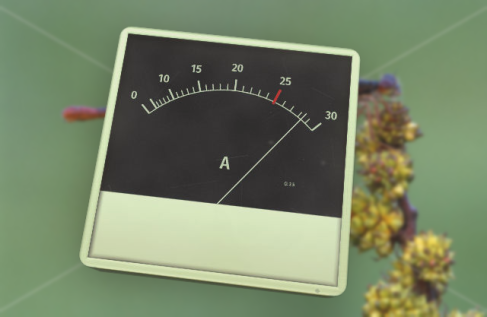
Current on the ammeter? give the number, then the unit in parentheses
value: 28.5 (A)
